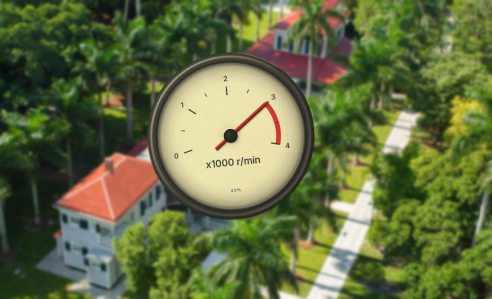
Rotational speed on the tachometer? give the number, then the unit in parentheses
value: 3000 (rpm)
